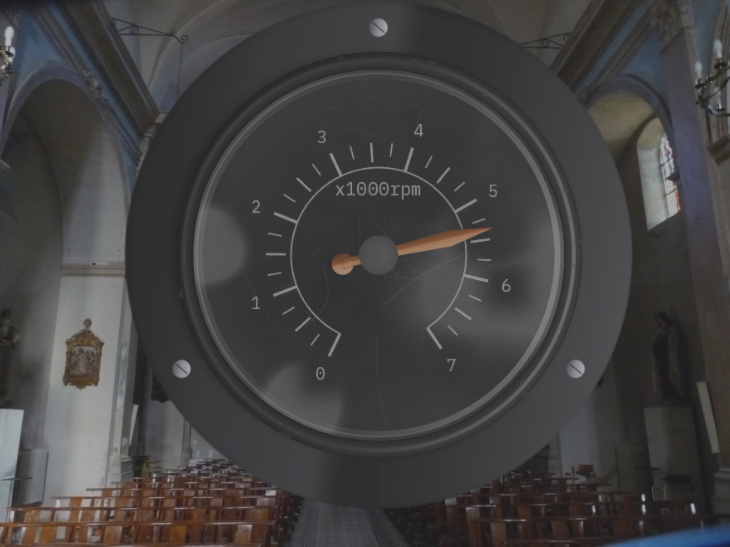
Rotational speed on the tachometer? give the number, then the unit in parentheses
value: 5375 (rpm)
